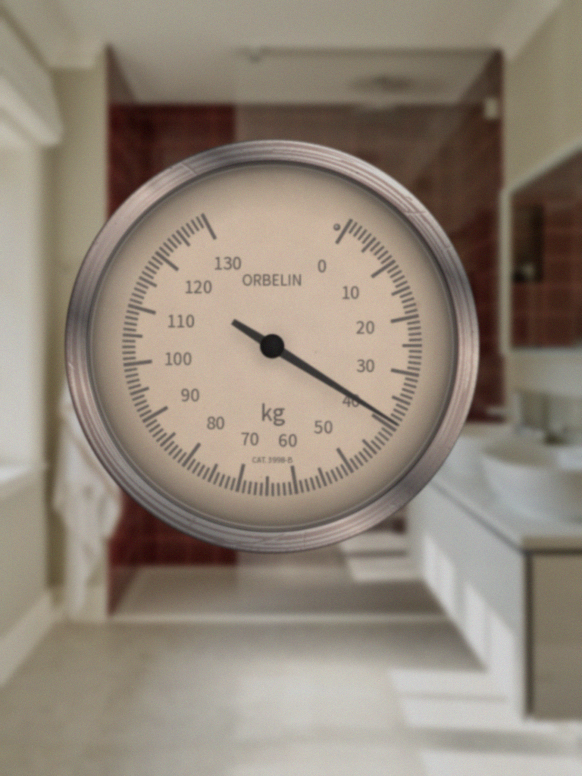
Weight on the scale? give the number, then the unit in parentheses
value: 39 (kg)
